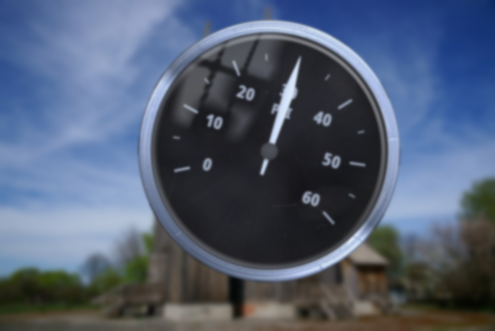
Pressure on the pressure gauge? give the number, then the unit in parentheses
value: 30 (psi)
